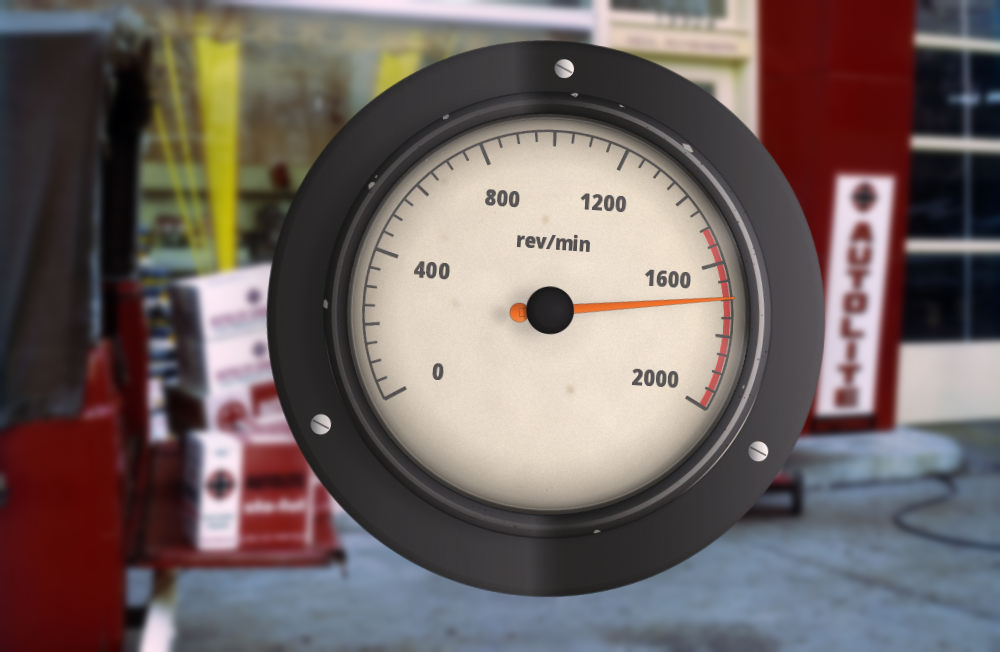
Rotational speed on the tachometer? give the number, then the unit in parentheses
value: 1700 (rpm)
